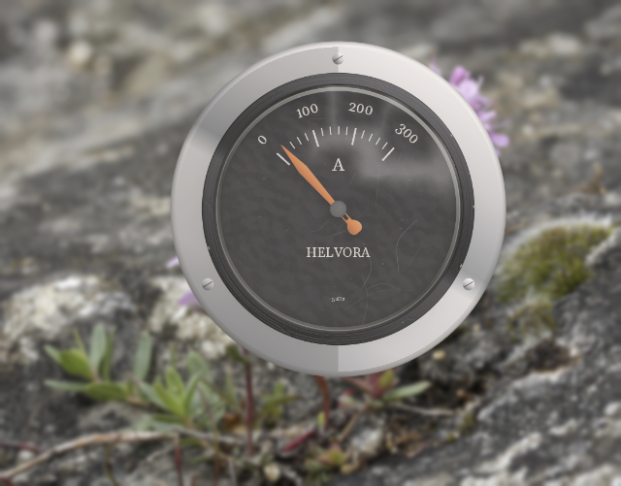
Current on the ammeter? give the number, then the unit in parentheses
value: 20 (A)
